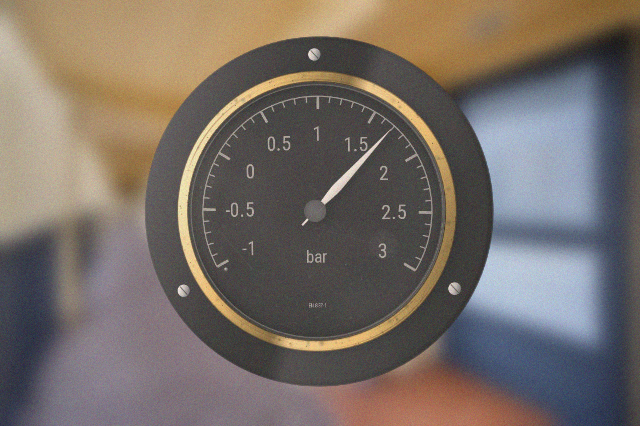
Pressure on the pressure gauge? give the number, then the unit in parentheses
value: 1.7 (bar)
